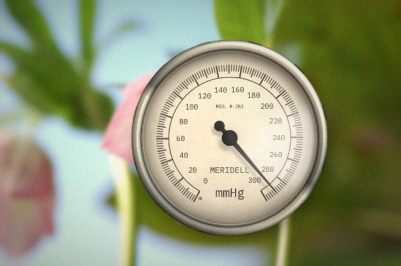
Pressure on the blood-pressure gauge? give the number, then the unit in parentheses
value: 290 (mmHg)
